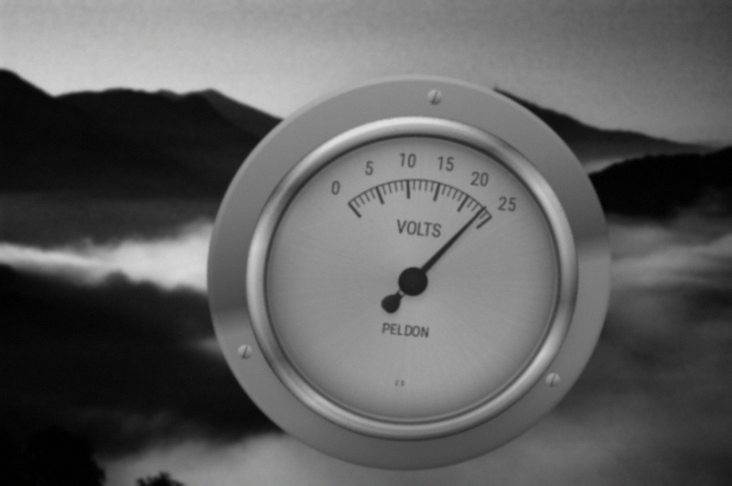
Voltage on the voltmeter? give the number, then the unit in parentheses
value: 23 (V)
